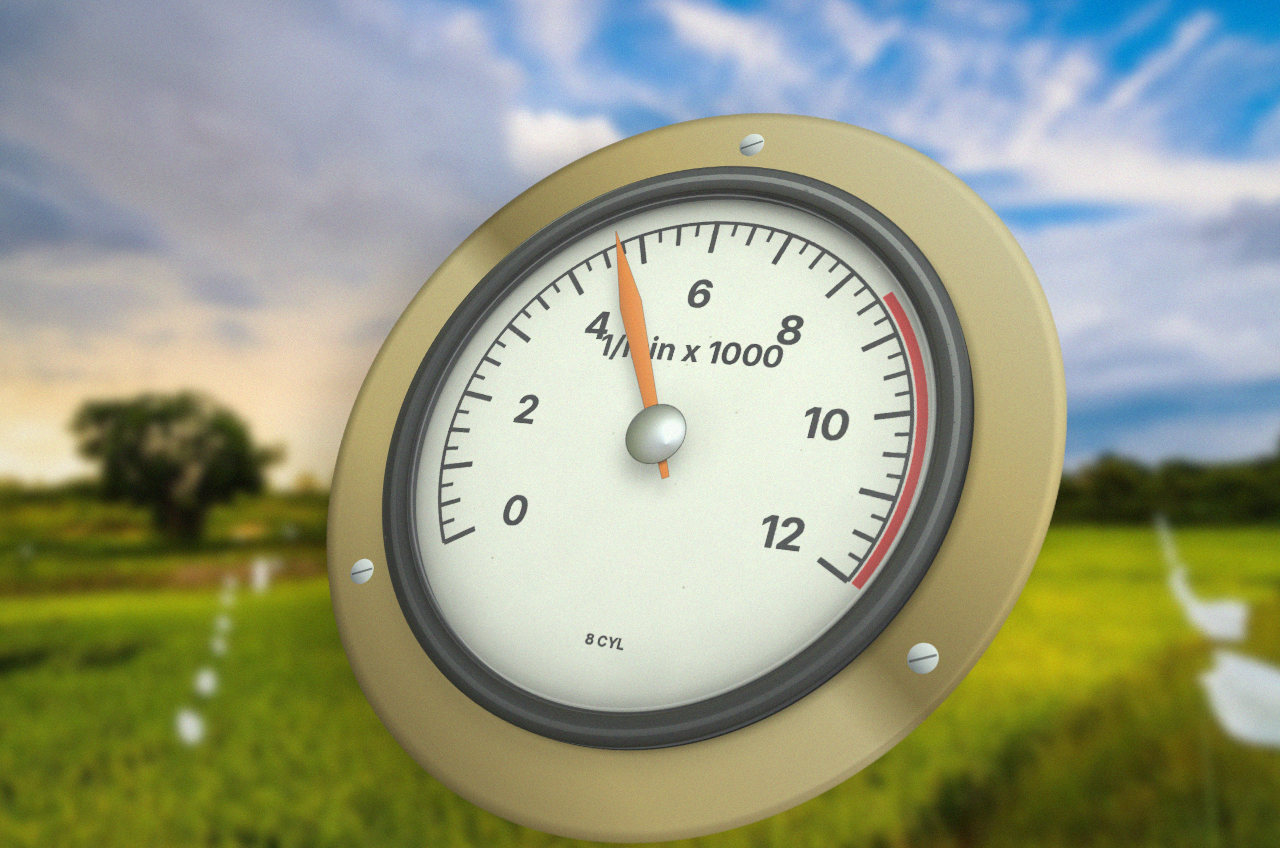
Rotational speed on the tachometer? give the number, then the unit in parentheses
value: 4750 (rpm)
